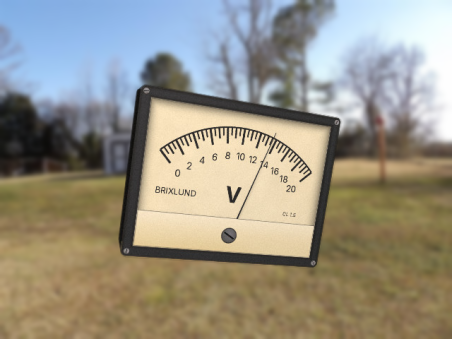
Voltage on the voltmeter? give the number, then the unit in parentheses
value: 13.5 (V)
